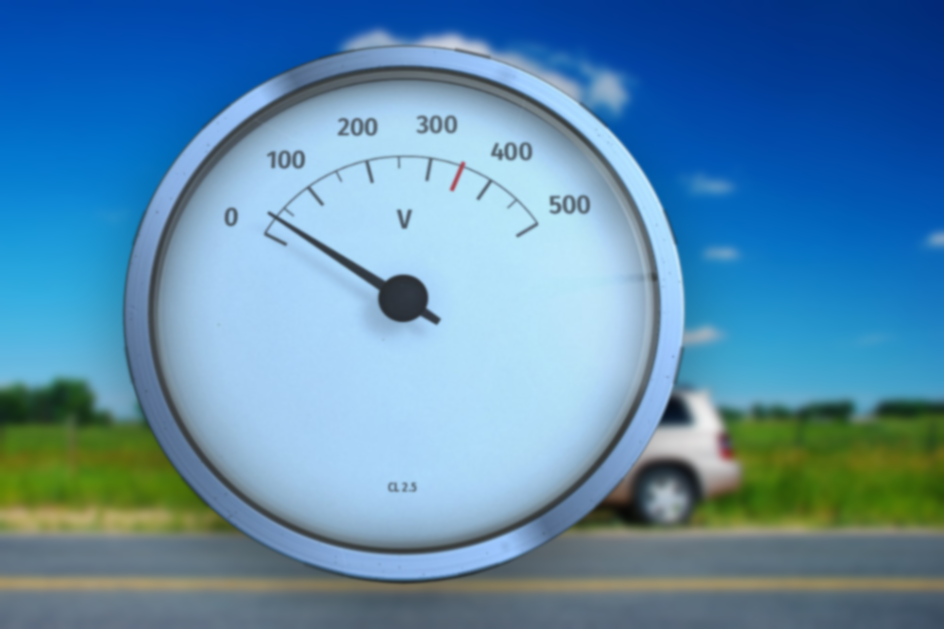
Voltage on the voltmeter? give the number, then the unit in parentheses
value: 25 (V)
